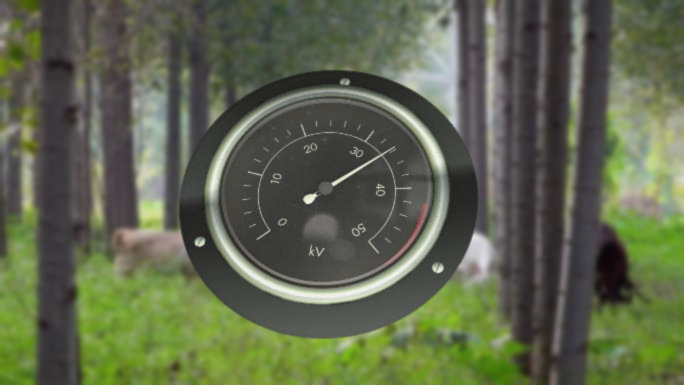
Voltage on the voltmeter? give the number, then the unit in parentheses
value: 34 (kV)
